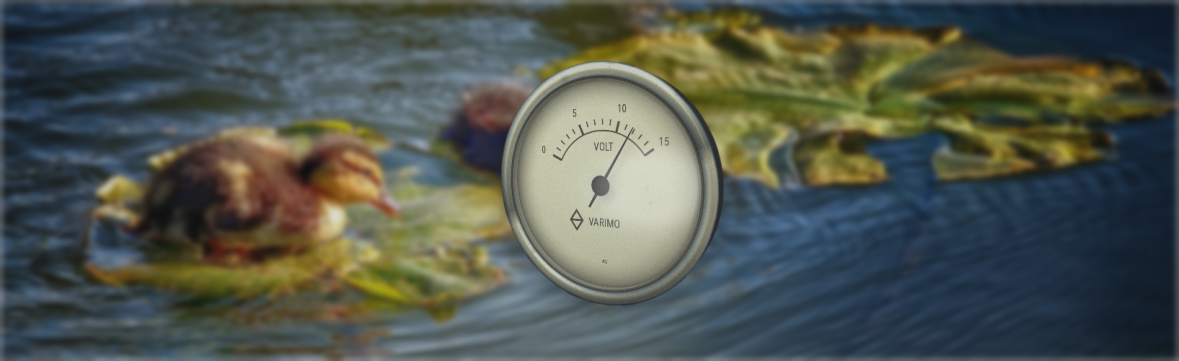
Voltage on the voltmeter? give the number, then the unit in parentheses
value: 12 (V)
